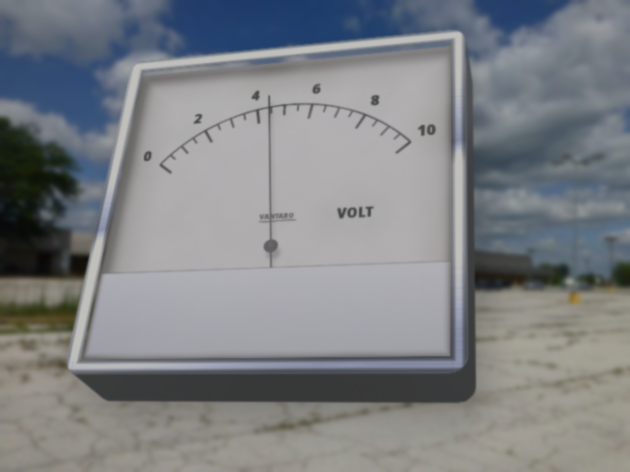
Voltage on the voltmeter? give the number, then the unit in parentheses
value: 4.5 (V)
